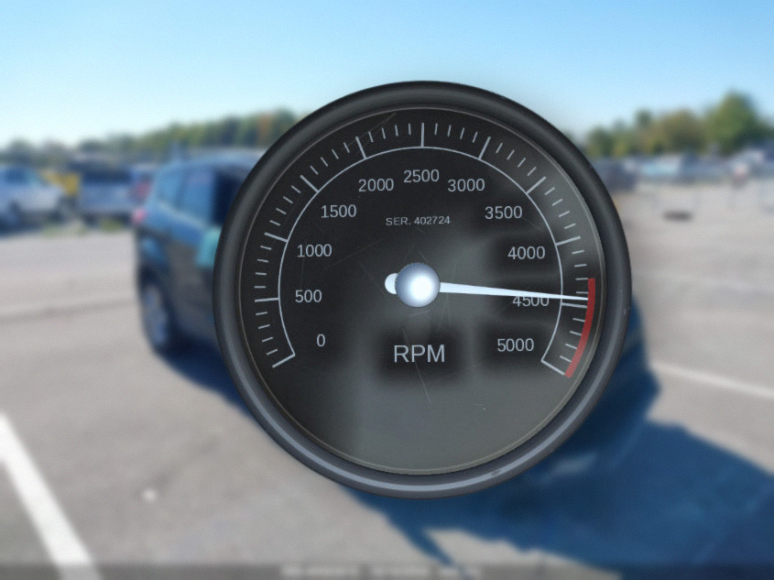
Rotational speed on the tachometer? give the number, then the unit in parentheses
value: 4450 (rpm)
